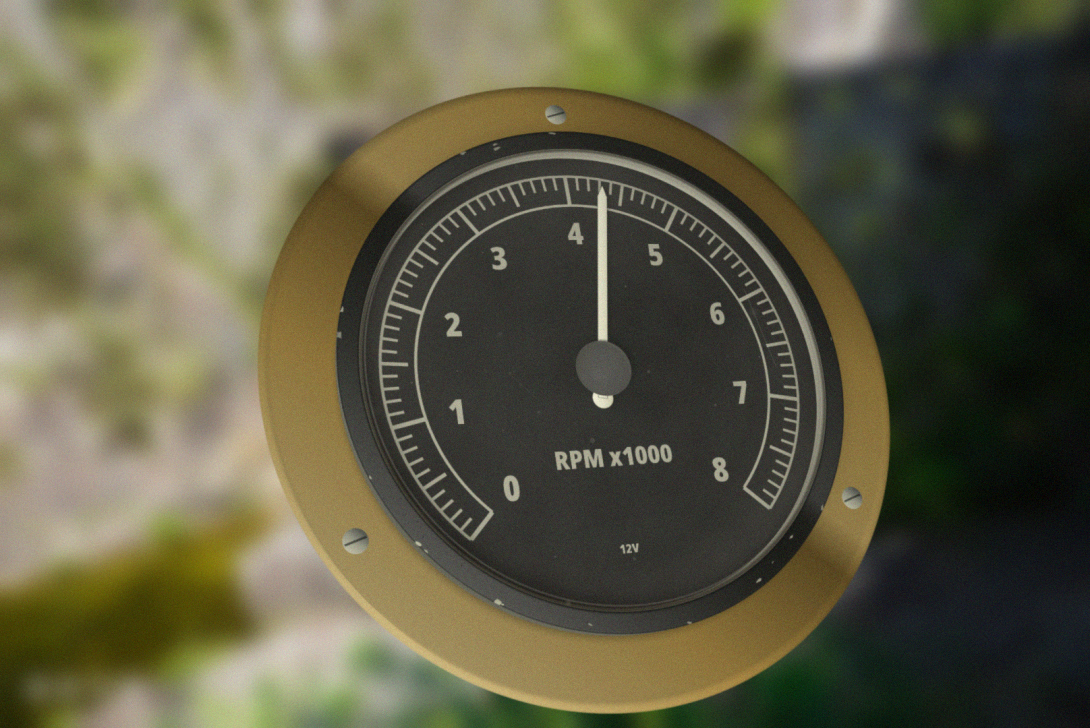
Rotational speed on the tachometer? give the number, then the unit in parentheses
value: 4300 (rpm)
